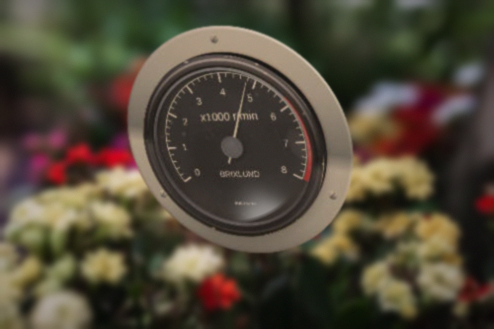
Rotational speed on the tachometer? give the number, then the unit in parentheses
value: 4800 (rpm)
